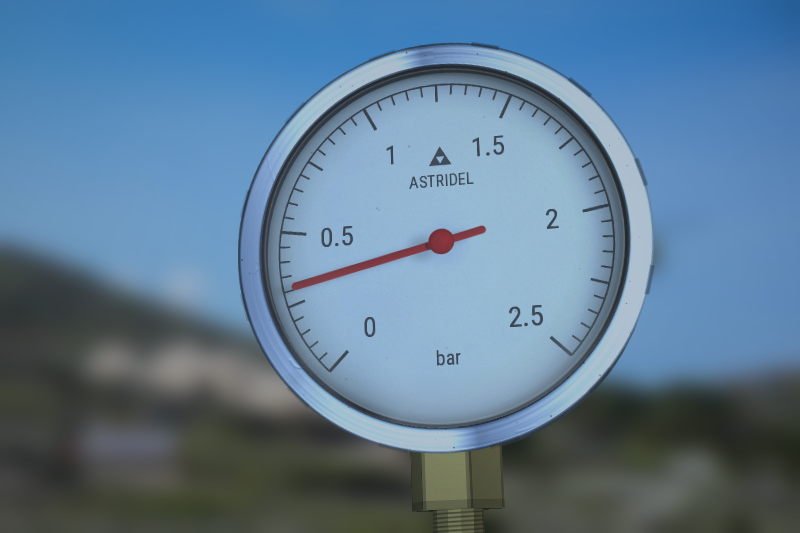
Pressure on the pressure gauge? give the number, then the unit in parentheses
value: 0.3 (bar)
